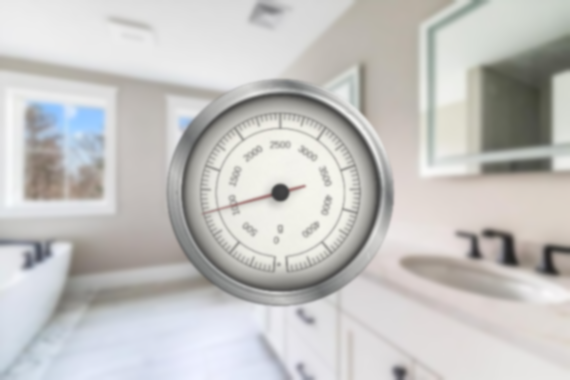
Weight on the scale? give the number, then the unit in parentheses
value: 1000 (g)
